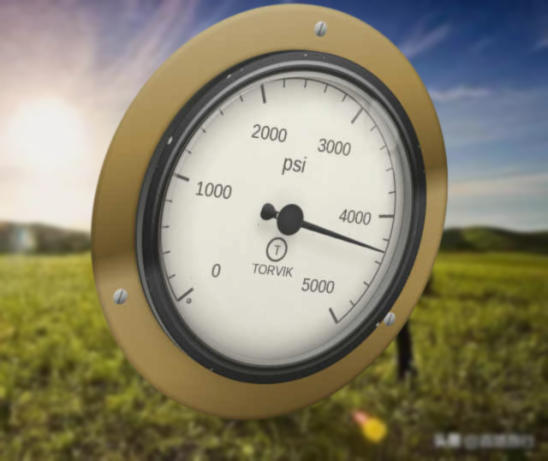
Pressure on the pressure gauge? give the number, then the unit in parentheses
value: 4300 (psi)
